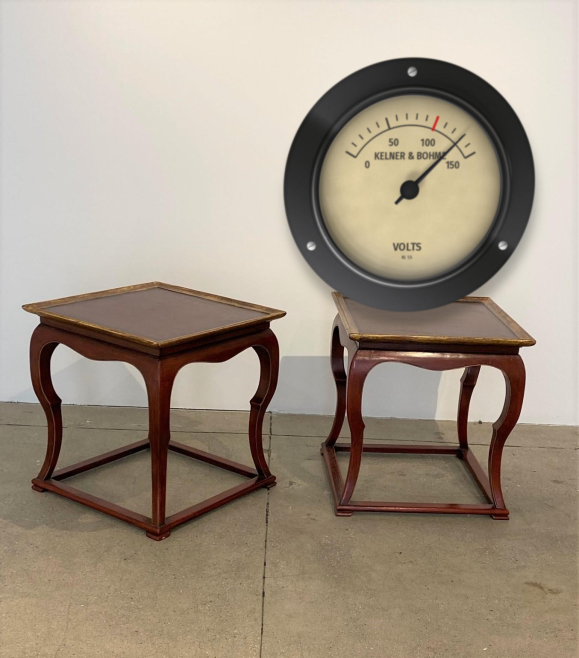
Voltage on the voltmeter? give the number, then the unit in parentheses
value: 130 (V)
